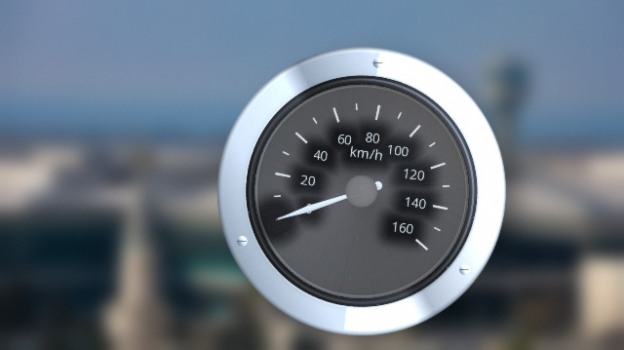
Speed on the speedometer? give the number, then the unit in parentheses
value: 0 (km/h)
